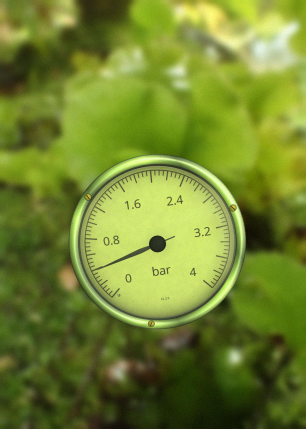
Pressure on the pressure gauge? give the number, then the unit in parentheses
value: 0.4 (bar)
